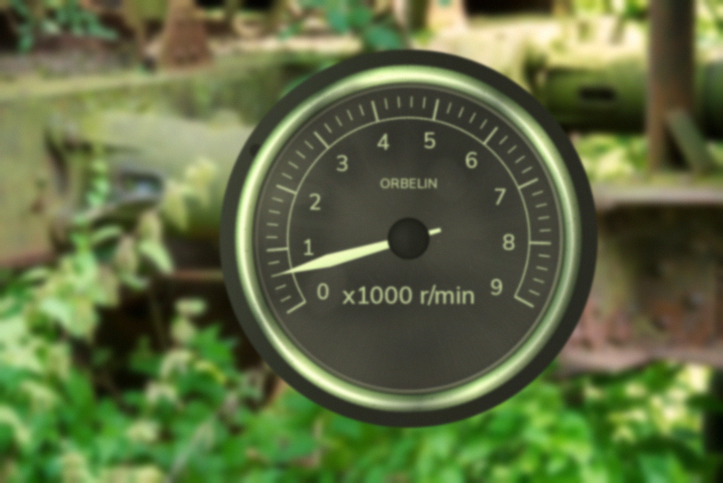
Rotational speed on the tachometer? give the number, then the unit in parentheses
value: 600 (rpm)
